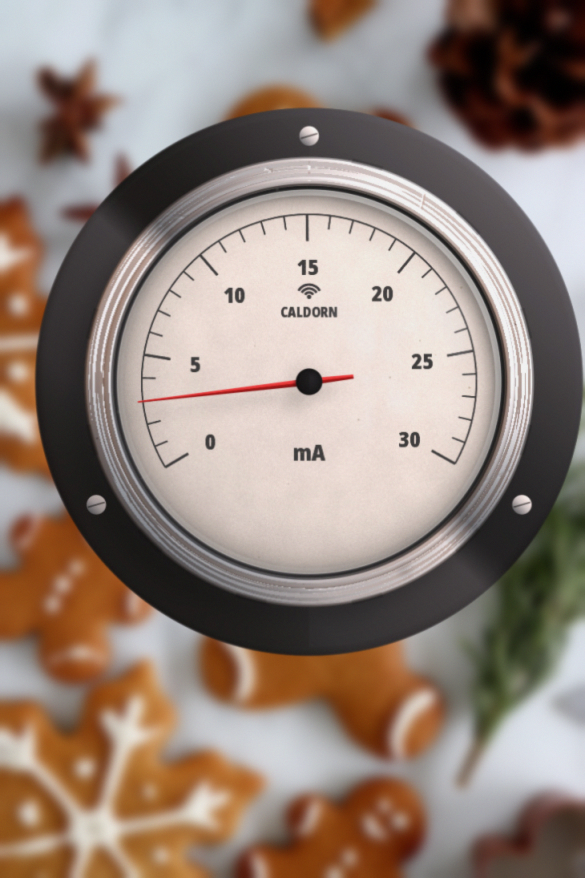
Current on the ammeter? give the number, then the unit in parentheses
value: 3 (mA)
